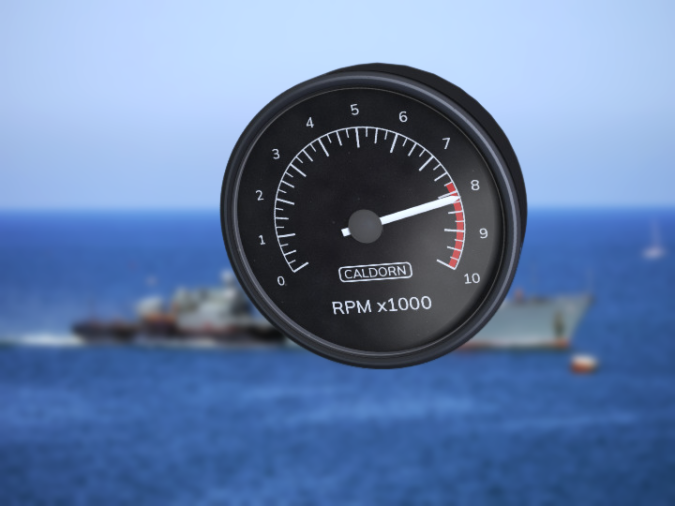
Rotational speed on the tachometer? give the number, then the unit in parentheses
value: 8125 (rpm)
